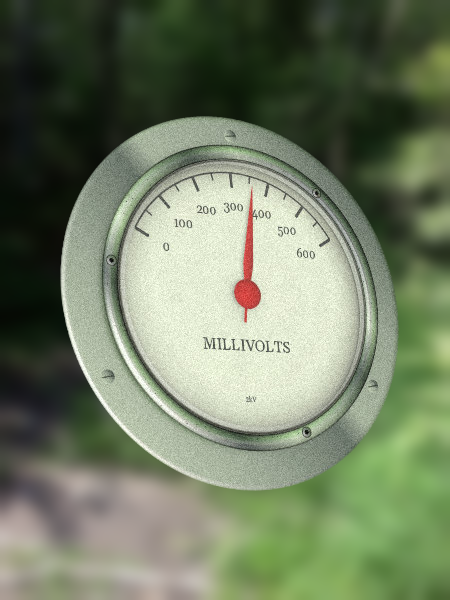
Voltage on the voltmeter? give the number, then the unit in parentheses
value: 350 (mV)
